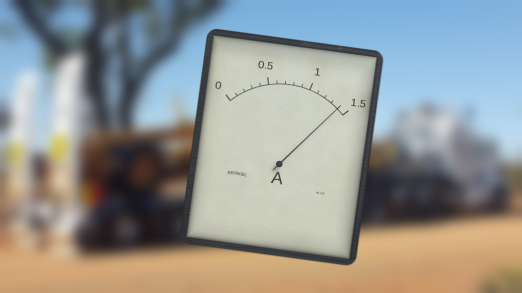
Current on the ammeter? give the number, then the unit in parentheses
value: 1.4 (A)
